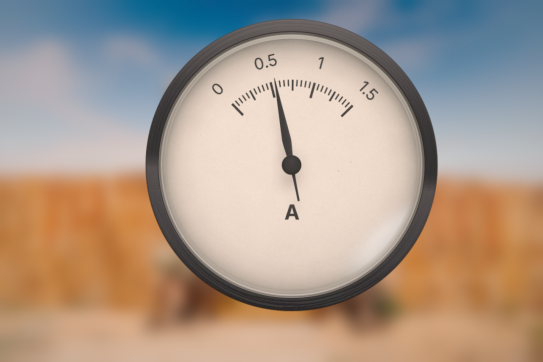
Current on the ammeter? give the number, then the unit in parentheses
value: 0.55 (A)
